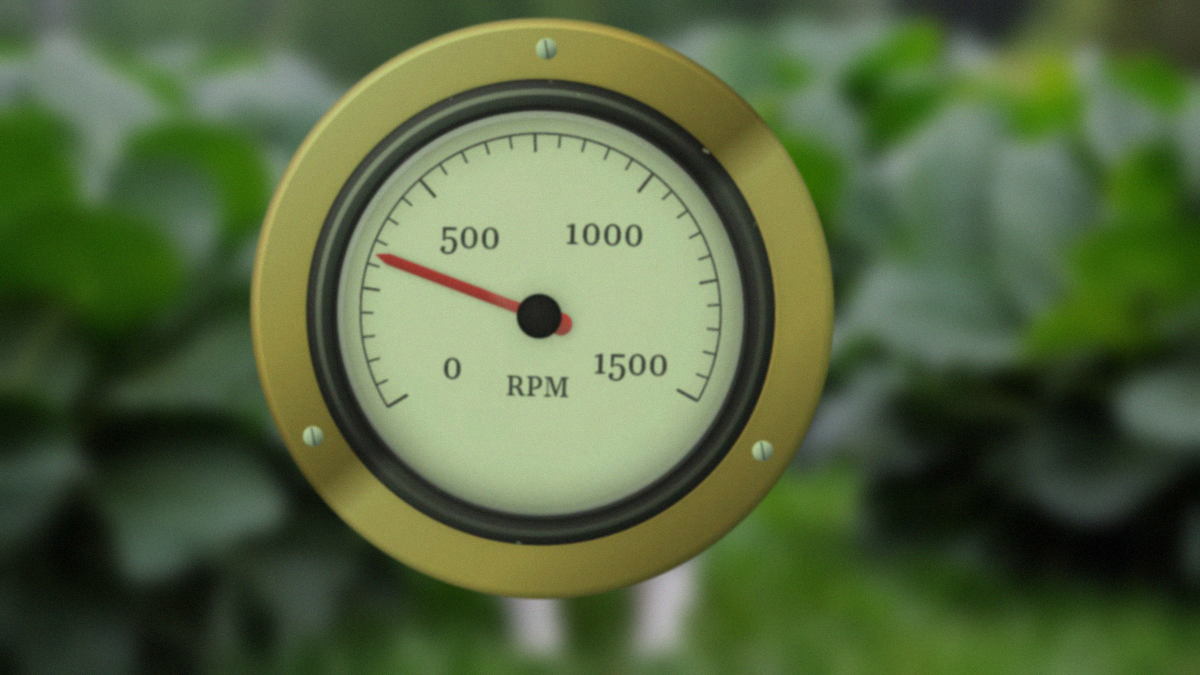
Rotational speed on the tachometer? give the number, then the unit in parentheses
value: 325 (rpm)
